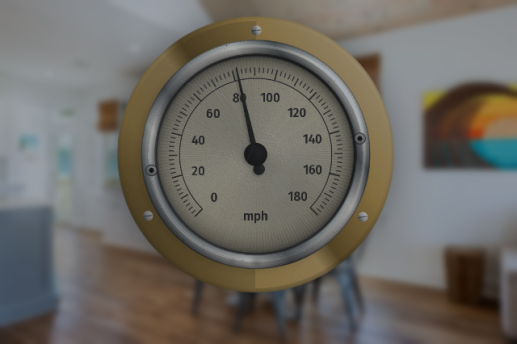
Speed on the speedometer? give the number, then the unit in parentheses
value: 82 (mph)
